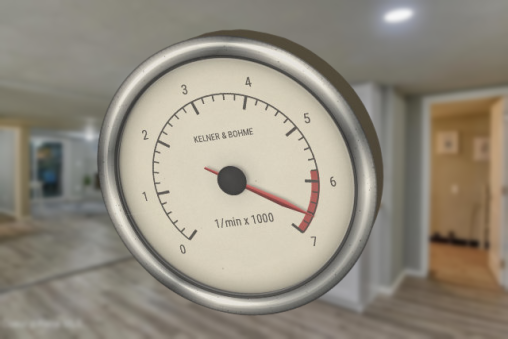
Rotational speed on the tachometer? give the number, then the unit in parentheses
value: 6600 (rpm)
